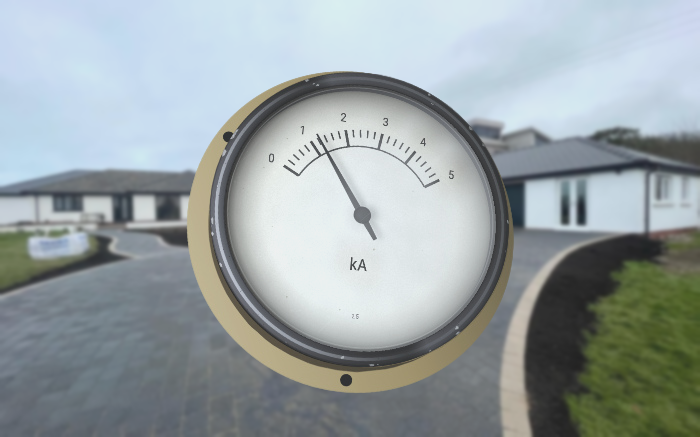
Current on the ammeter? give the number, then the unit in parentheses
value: 1.2 (kA)
